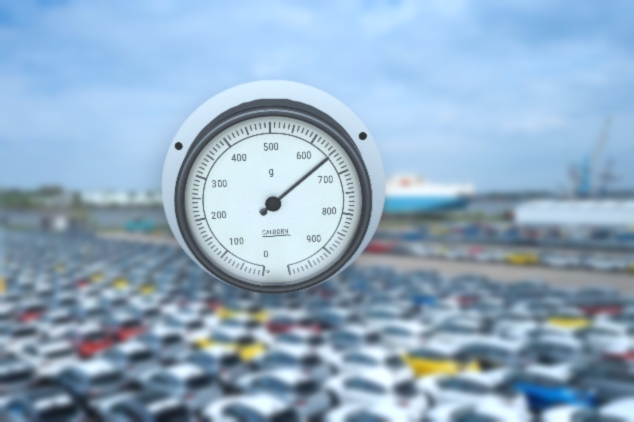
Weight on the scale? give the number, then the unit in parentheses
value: 650 (g)
